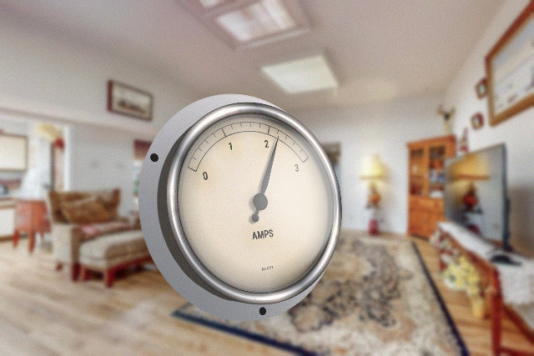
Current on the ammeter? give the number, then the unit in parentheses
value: 2.2 (A)
